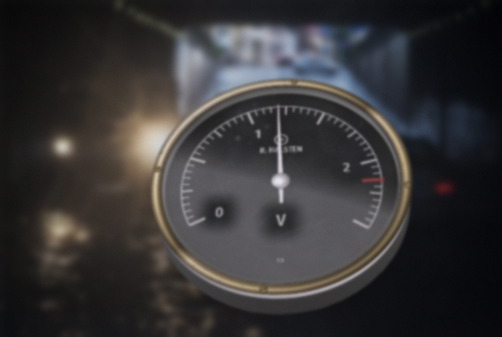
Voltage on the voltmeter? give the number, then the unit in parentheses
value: 1.2 (V)
